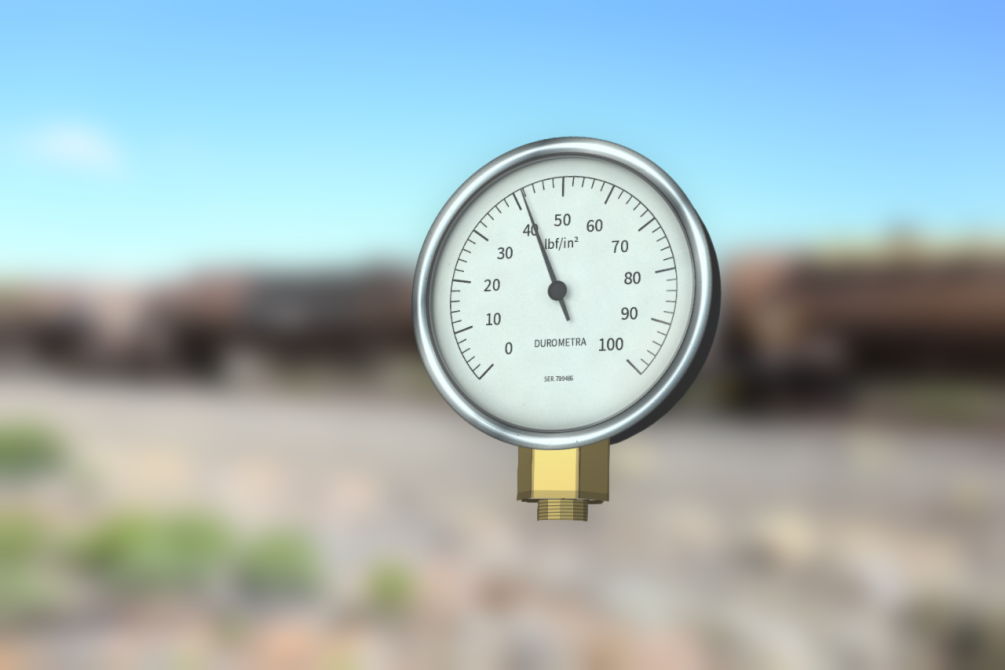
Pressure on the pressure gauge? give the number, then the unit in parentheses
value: 42 (psi)
